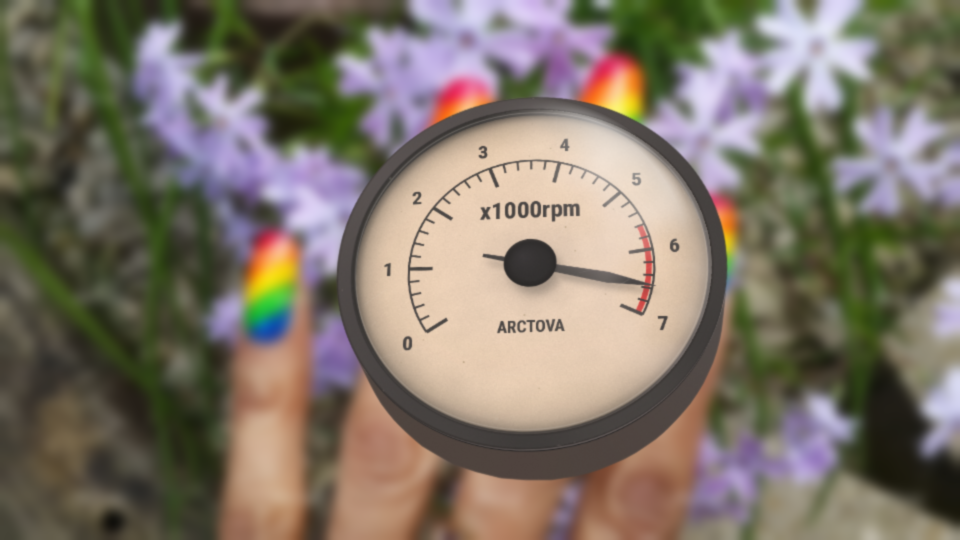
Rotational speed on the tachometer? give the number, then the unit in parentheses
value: 6600 (rpm)
